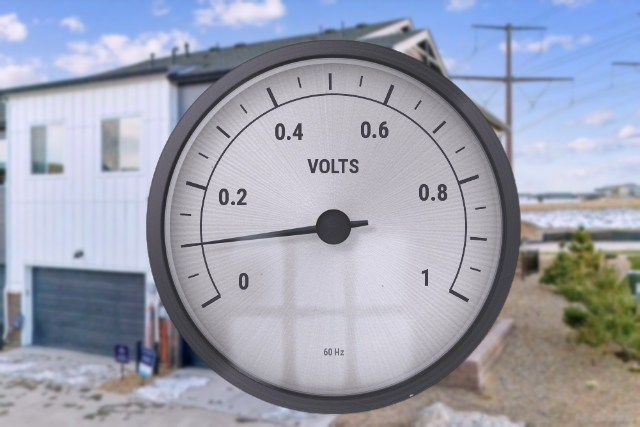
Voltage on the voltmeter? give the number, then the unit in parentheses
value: 0.1 (V)
